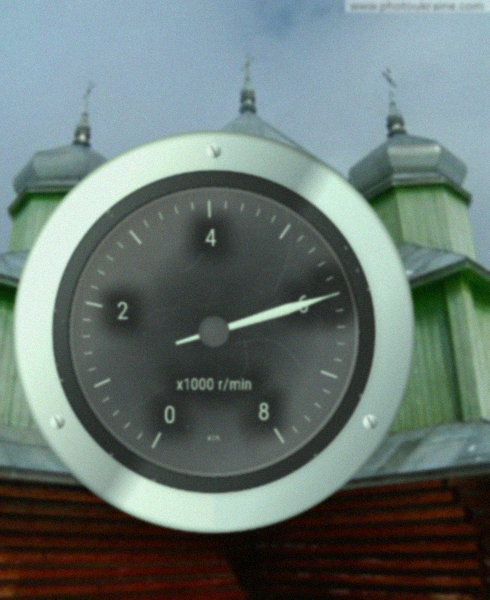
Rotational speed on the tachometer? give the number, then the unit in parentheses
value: 6000 (rpm)
